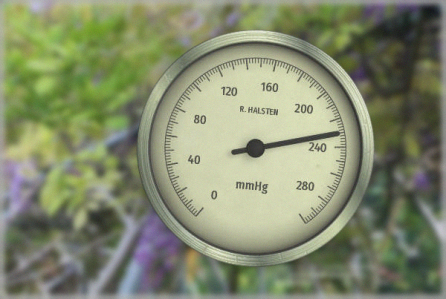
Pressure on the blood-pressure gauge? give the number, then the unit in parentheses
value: 230 (mmHg)
